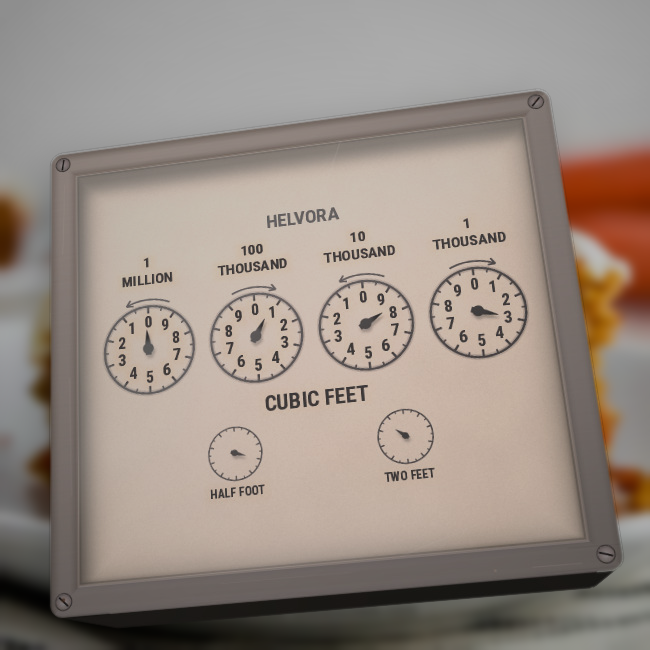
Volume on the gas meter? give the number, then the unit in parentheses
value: 8300 (ft³)
